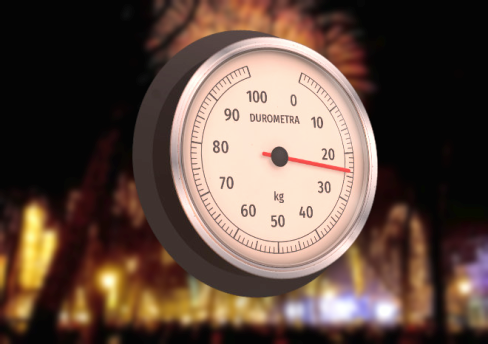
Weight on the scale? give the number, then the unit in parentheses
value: 24 (kg)
